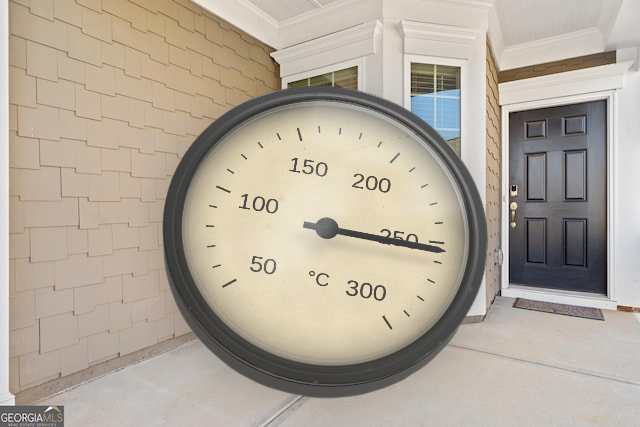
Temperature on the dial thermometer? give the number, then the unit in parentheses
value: 255 (°C)
